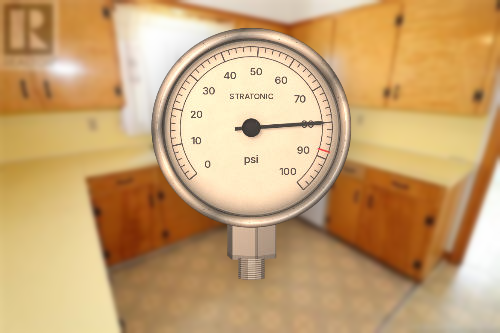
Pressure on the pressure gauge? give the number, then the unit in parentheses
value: 80 (psi)
